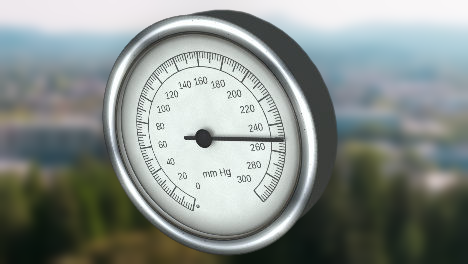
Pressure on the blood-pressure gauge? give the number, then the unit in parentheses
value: 250 (mmHg)
